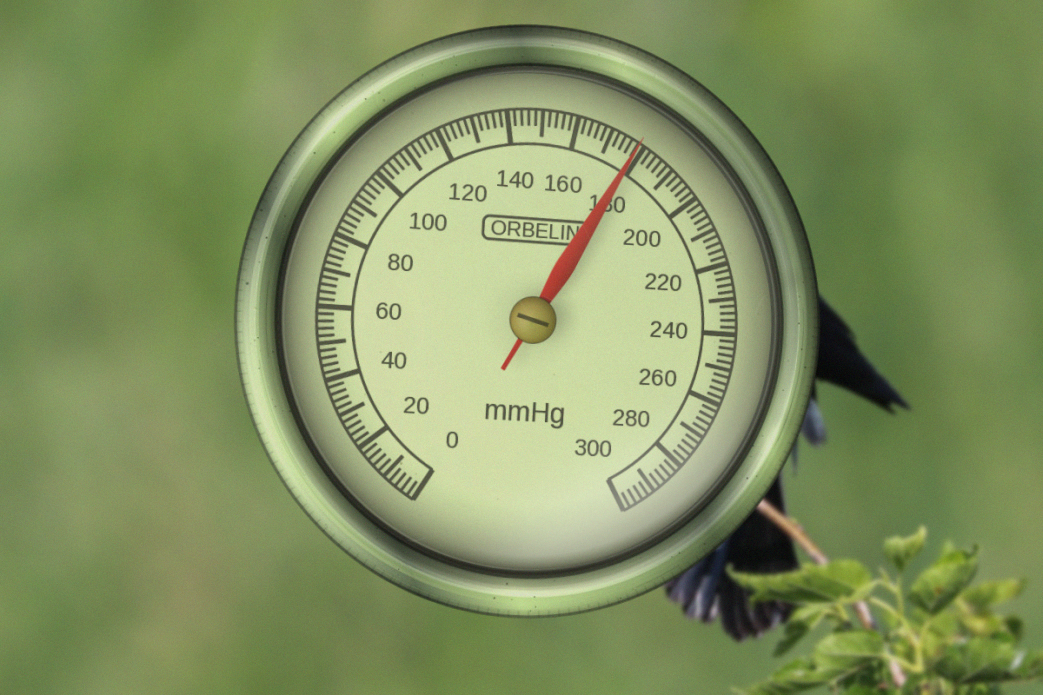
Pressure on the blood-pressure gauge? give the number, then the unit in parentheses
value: 178 (mmHg)
